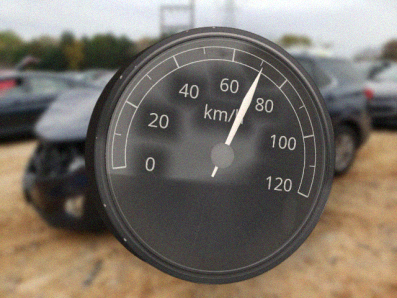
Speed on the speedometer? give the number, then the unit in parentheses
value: 70 (km/h)
